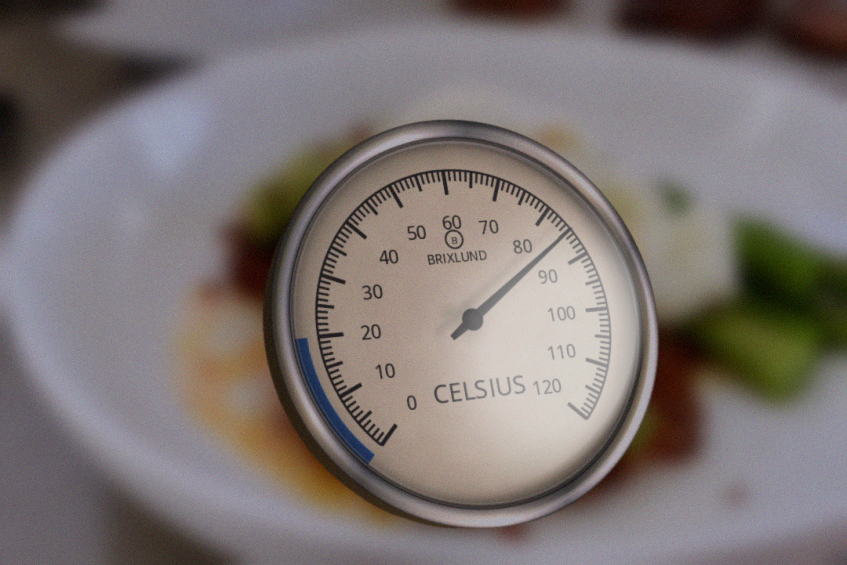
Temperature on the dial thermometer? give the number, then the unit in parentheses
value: 85 (°C)
